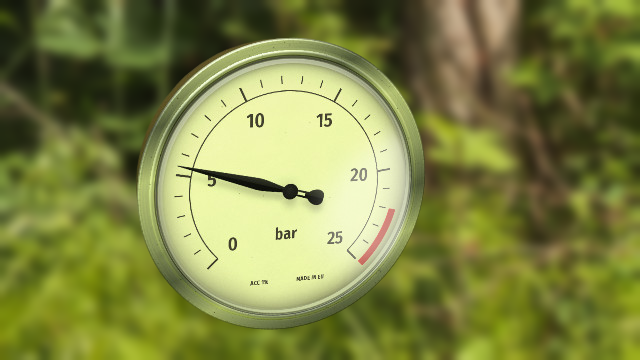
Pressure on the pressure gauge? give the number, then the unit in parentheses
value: 5.5 (bar)
